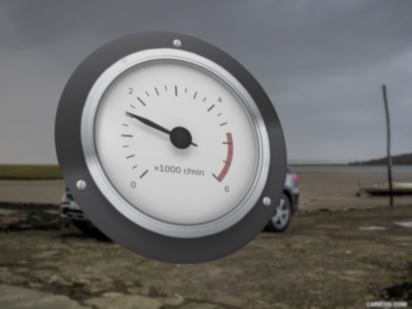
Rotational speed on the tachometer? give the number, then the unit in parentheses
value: 1500 (rpm)
